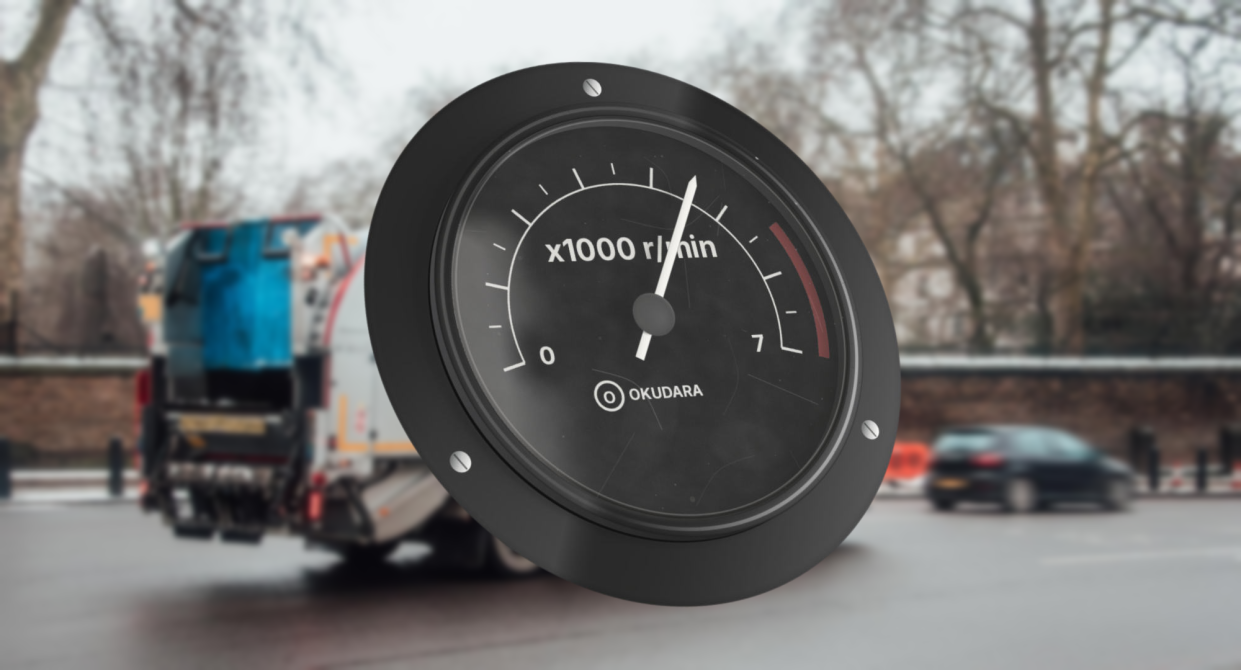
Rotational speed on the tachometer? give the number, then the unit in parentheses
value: 4500 (rpm)
